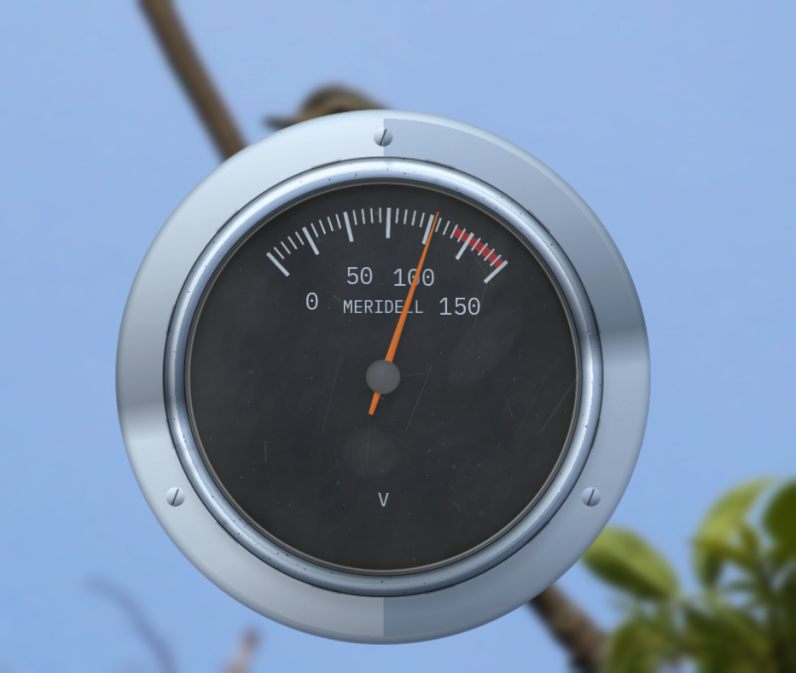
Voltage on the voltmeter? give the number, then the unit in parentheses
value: 102.5 (V)
